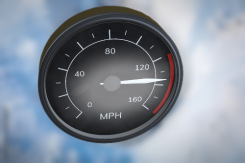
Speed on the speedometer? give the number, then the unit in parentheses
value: 135 (mph)
